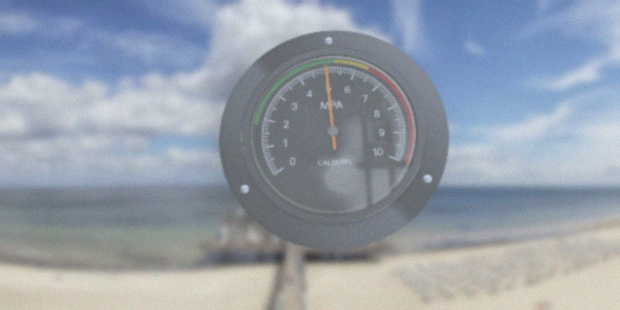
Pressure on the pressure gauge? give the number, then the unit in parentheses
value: 5 (MPa)
